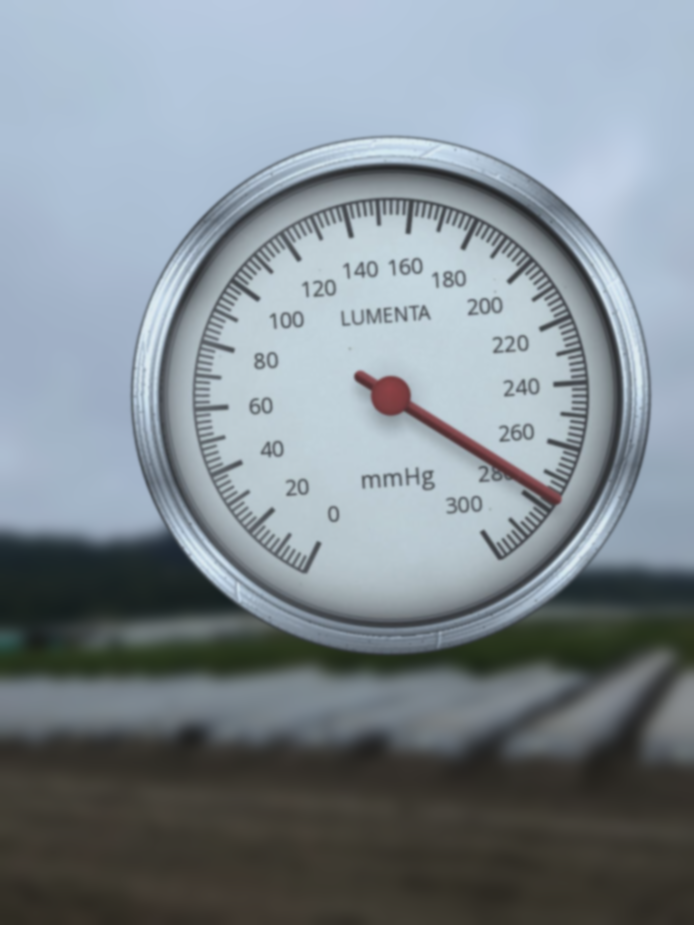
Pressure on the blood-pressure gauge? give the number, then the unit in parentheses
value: 276 (mmHg)
